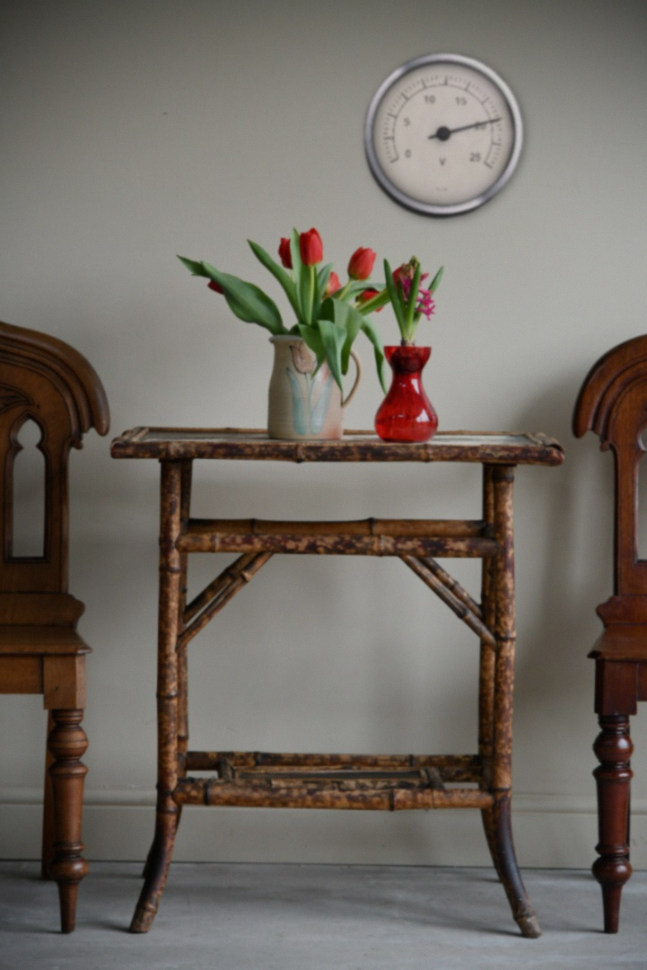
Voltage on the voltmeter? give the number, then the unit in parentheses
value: 20 (V)
